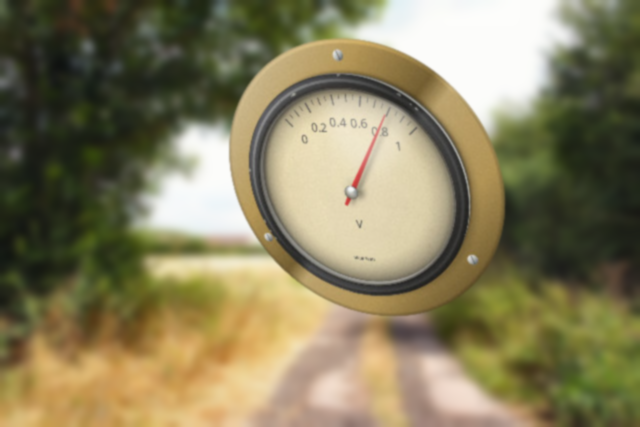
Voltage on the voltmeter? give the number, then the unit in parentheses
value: 0.8 (V)
